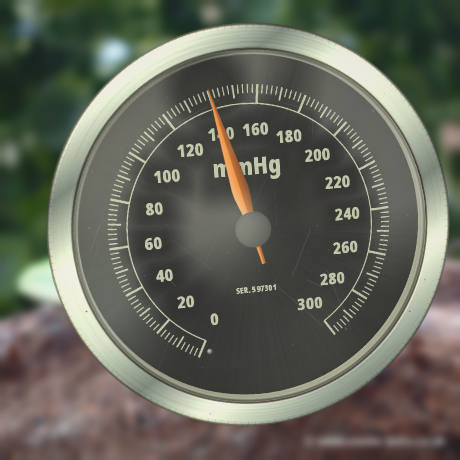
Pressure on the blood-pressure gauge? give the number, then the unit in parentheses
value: 140 (mmHg)
